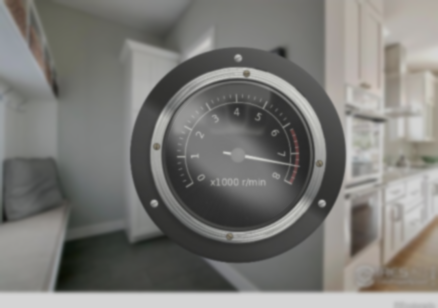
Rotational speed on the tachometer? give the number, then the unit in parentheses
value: 7400 (rpm)
